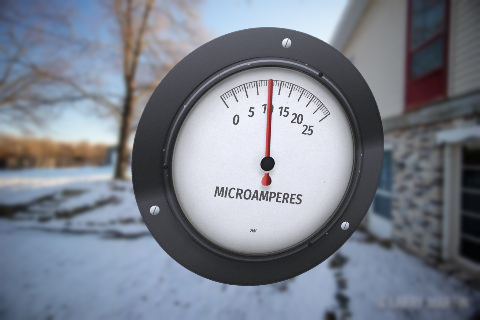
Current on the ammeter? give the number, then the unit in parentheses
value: 10 (µA)
